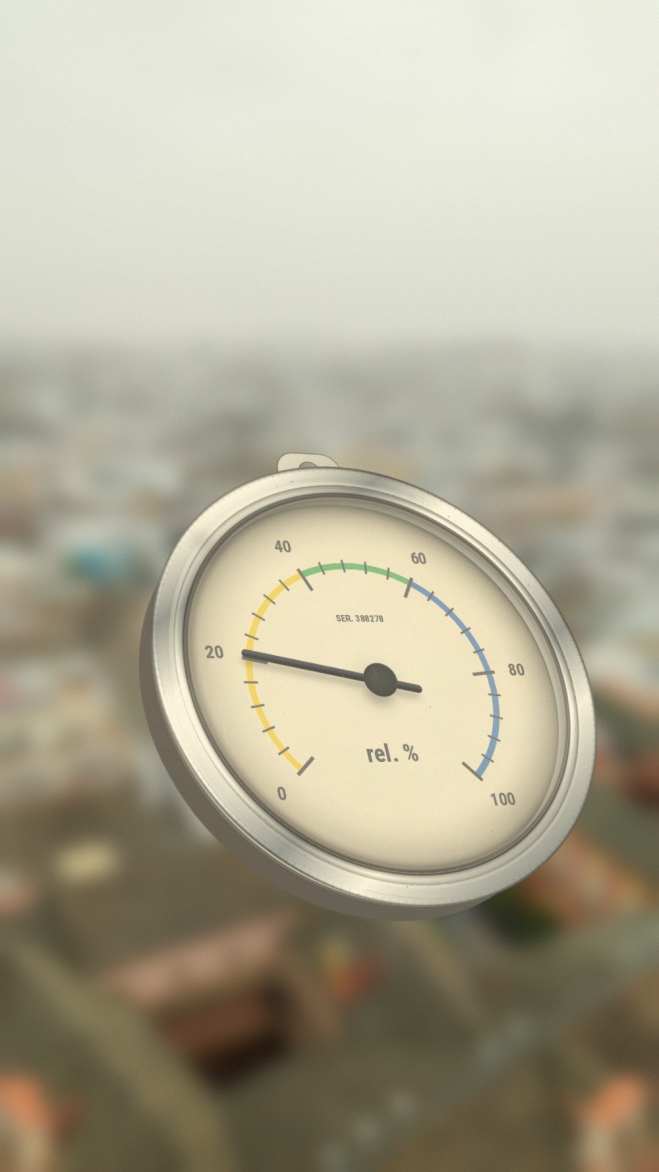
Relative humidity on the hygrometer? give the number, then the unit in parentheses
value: 20 (%)
